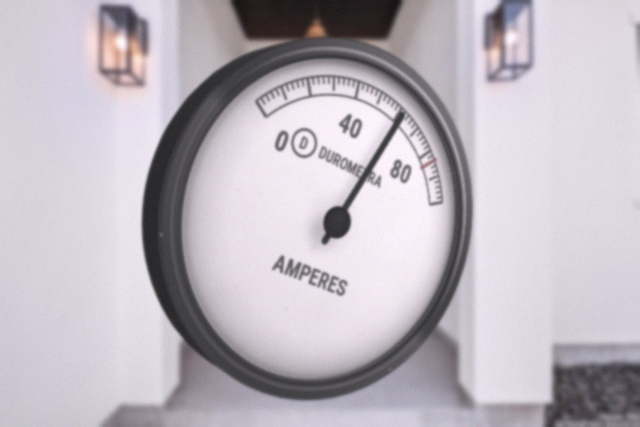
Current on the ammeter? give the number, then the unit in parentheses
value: 60 (A)
